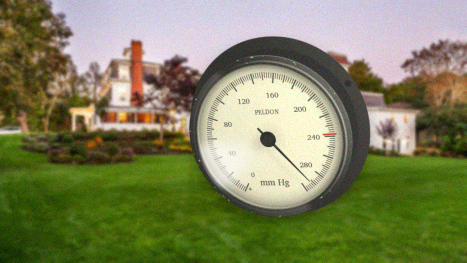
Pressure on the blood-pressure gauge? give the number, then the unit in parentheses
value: 290 (mmHg)
